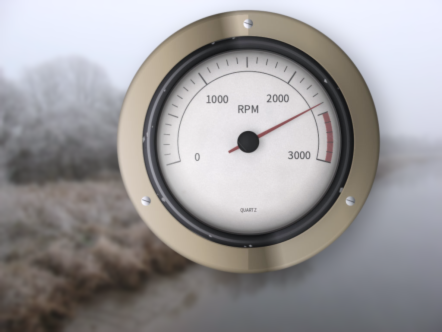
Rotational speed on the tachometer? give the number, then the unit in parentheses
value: 2400 (rpm)
